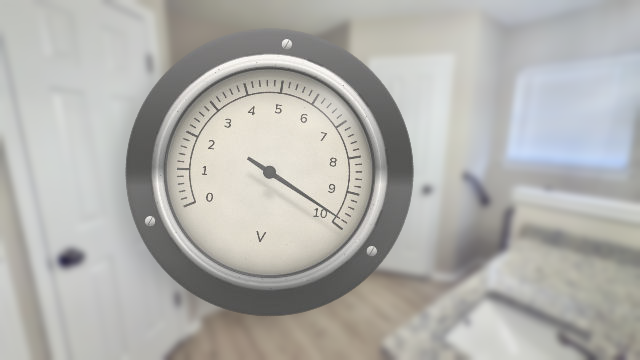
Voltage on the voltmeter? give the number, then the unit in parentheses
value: 9.8 (V)
